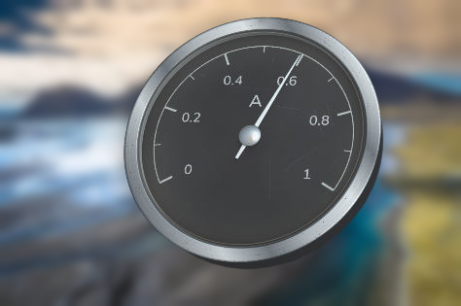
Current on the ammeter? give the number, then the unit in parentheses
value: 0.6 (A)
